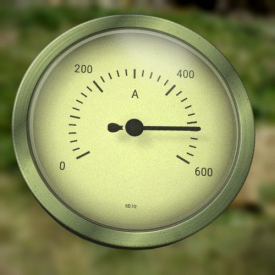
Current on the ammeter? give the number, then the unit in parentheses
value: 520 (A)
